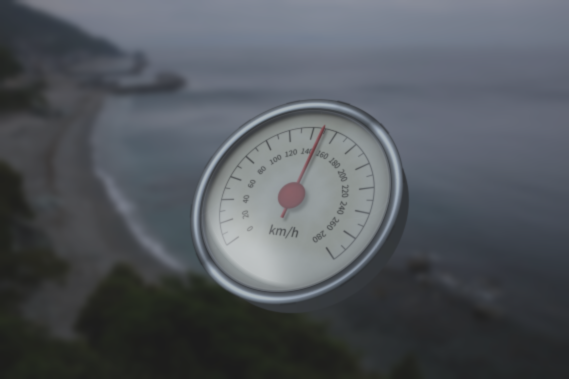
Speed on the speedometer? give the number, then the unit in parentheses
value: 150 (km/h)
